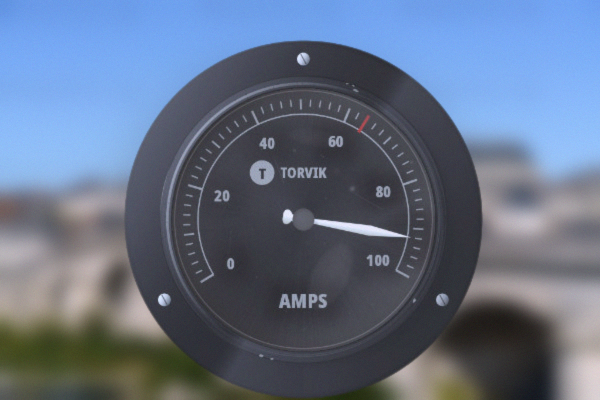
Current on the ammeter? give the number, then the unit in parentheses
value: 92 (A)
